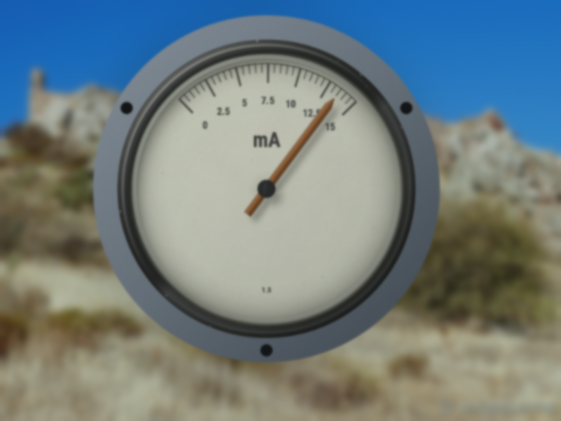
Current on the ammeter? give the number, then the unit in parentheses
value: 13.5 (mA)
